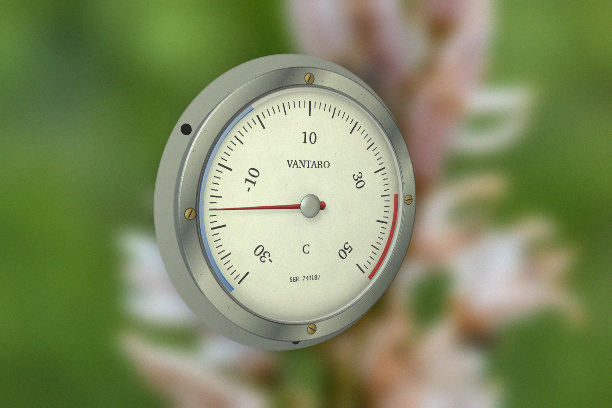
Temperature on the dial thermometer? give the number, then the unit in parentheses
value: -17 (°C)
